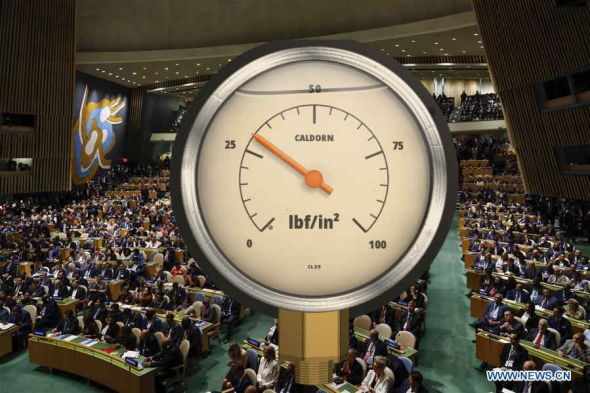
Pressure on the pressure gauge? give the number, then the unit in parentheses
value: 30 (psi)
